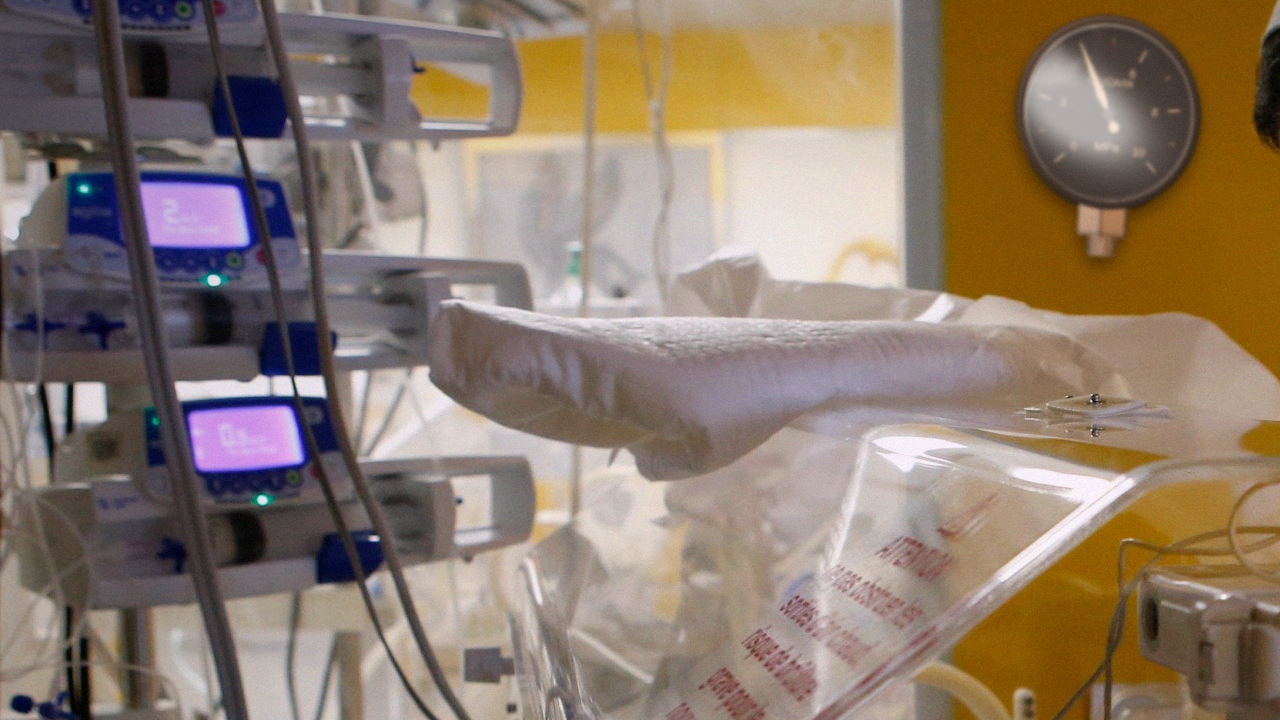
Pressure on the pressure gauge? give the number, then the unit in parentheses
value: 4 (MPa)
